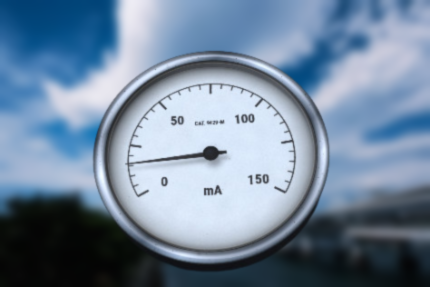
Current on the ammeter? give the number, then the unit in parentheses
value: 15 (mA)
